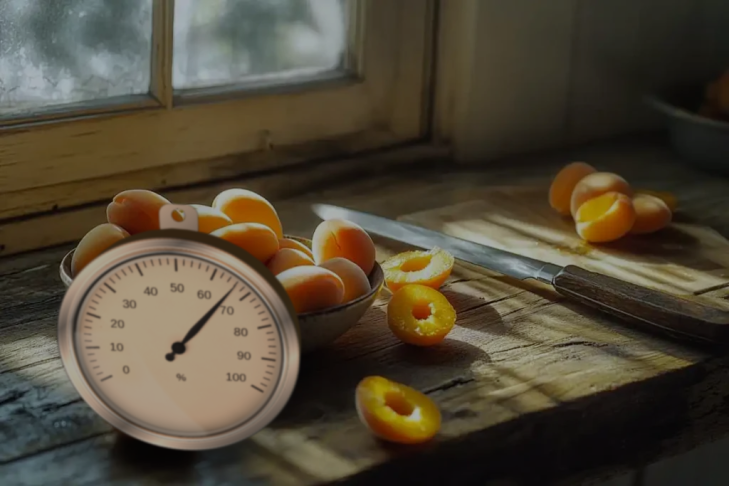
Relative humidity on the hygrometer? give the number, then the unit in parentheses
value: 66 (%)
